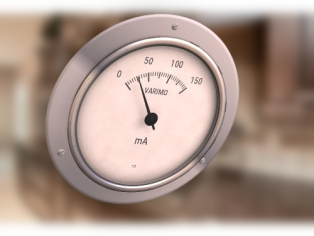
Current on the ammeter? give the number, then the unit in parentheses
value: 25 (mA)
